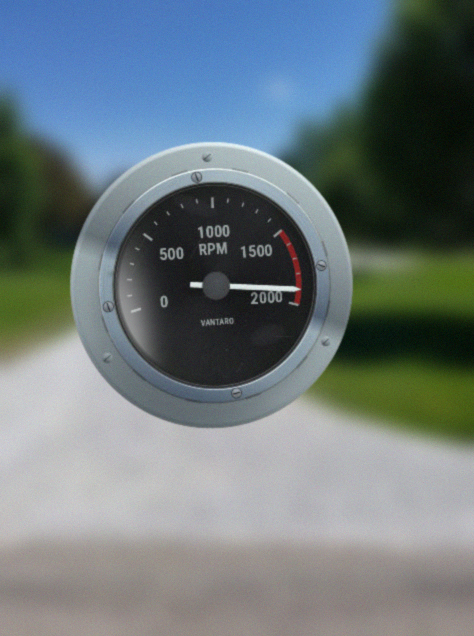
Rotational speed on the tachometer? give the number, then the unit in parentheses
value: 1900 (rpm)
